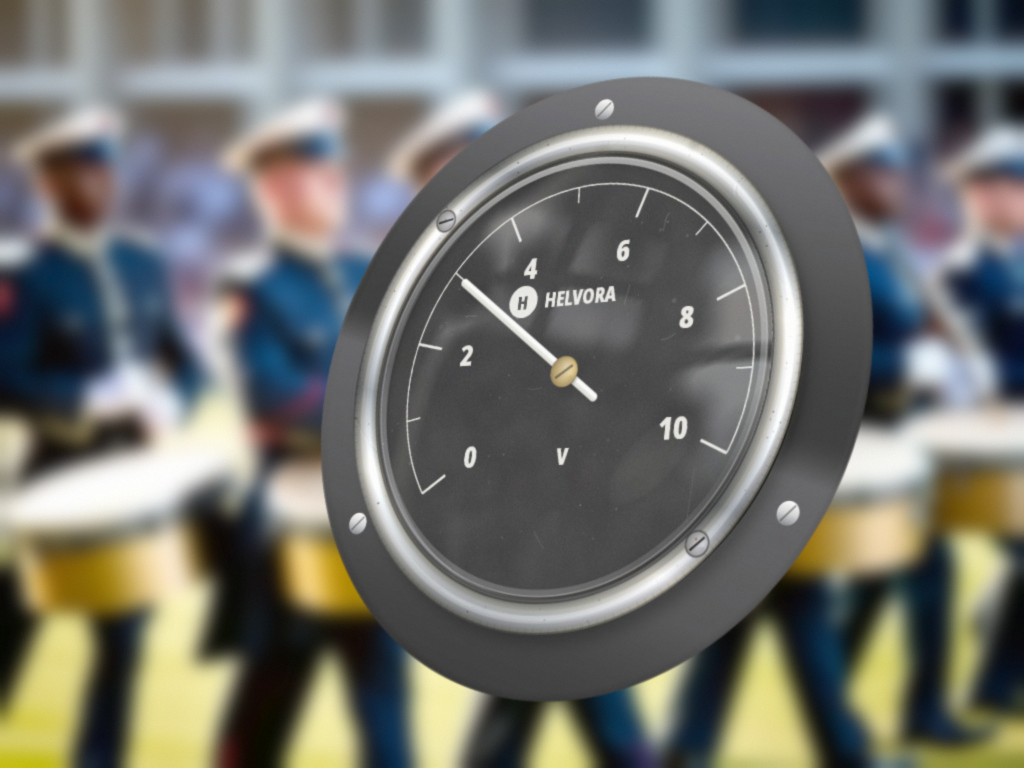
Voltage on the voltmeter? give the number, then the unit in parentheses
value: 3 (V)
